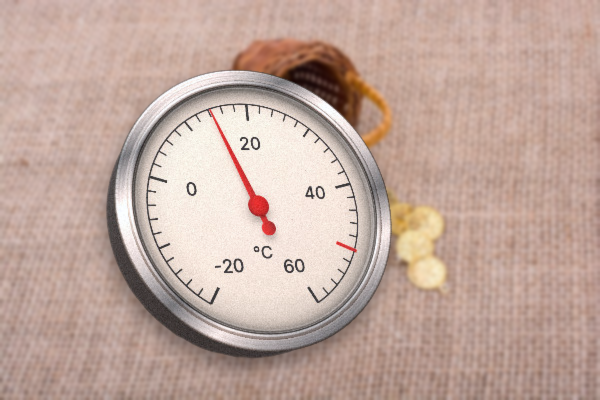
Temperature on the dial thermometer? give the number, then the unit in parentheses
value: 14 (°C)
